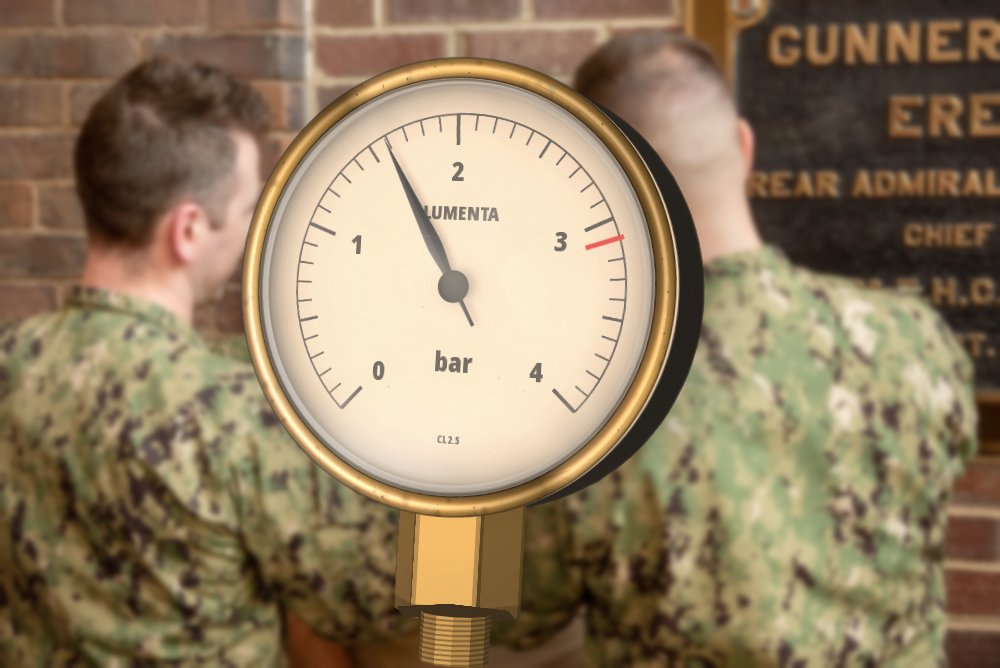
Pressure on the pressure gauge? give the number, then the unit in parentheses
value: 1.6 (bar)
